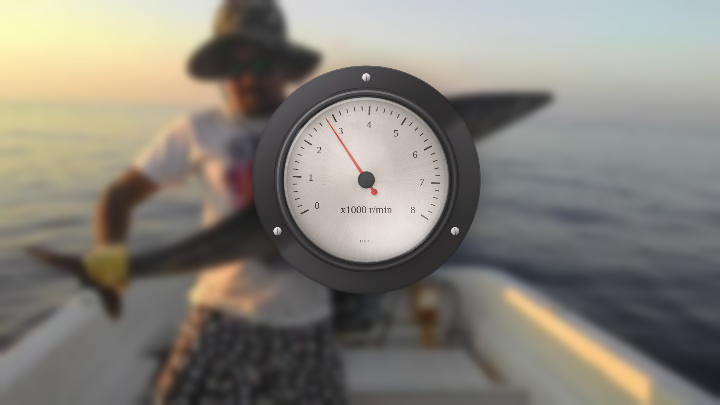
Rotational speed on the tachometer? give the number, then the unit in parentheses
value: 2800 (rpm)
